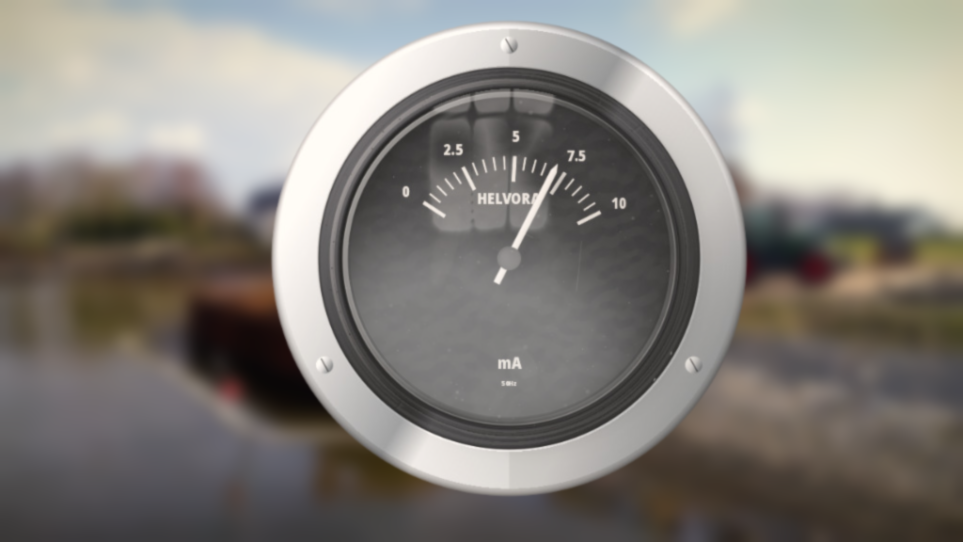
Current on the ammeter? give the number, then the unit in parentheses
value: 7 (mA)
